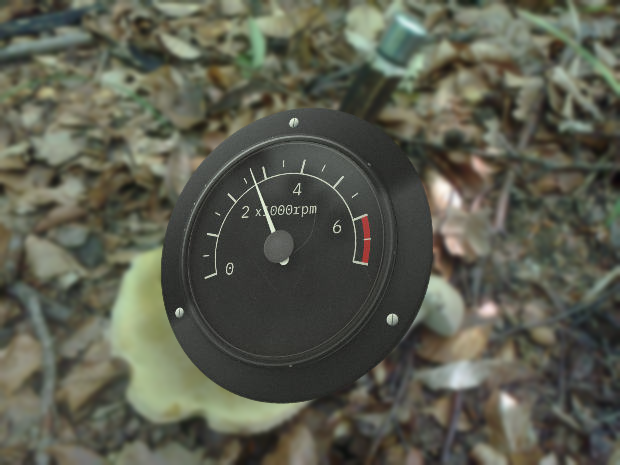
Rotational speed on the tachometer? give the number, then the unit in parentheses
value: 2750 (rpm)
